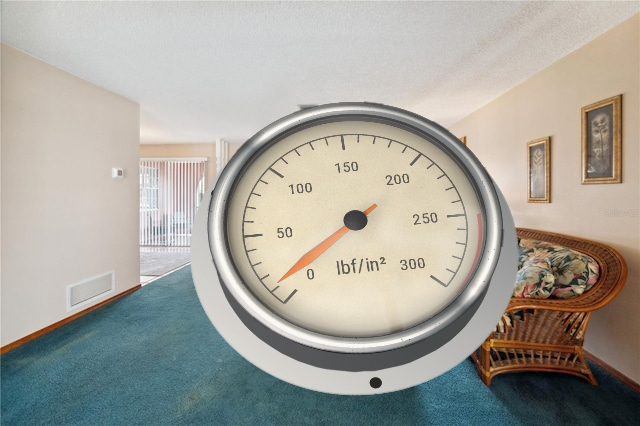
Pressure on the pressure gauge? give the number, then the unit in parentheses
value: 10 (psi)
